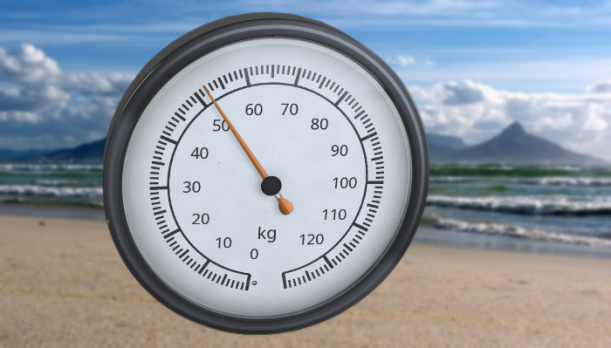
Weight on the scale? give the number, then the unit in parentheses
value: 52 (kg)
